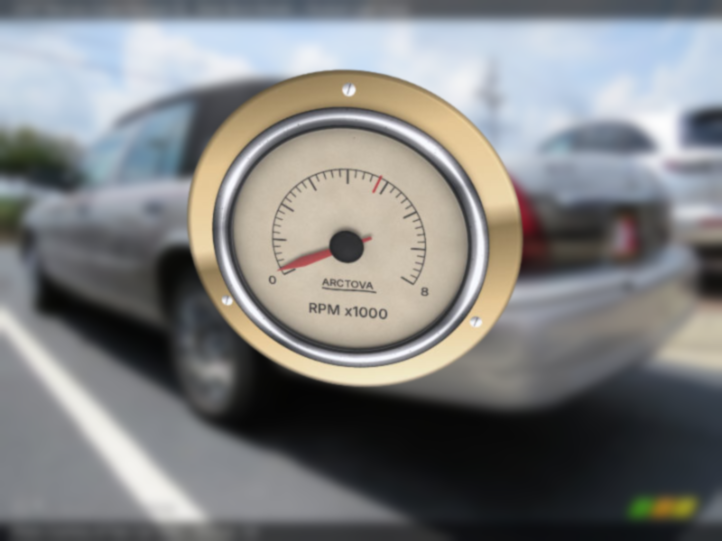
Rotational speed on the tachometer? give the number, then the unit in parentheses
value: 200 (rpm)
